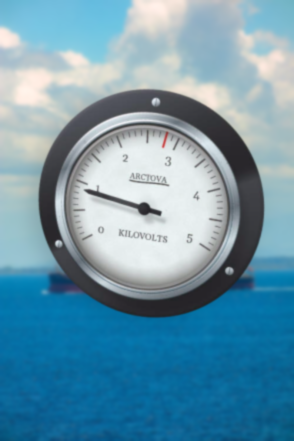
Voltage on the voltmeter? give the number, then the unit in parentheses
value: 0.9 (kV)
